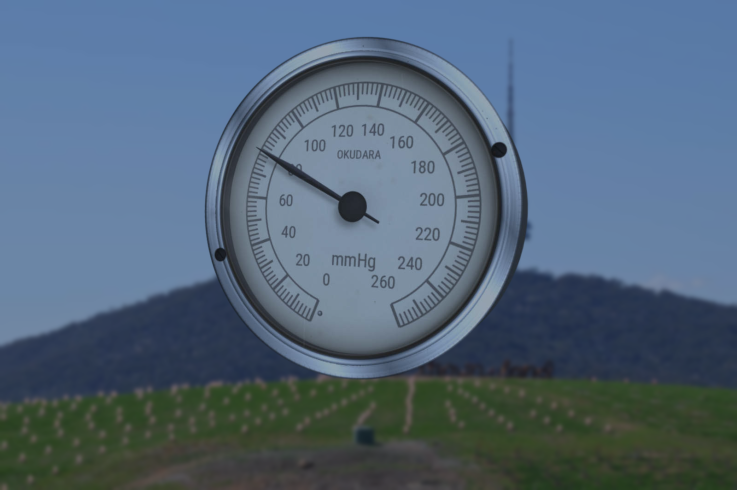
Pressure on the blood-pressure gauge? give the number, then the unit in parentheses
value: 80 (mmHg)
